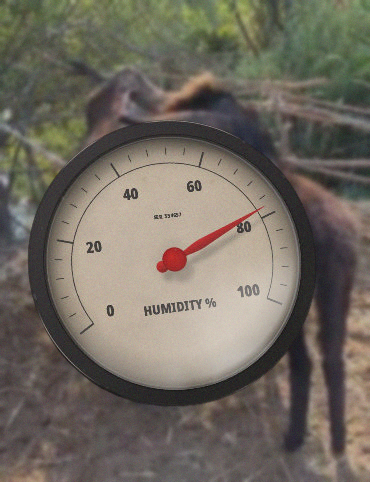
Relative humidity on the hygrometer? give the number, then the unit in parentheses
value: 78 (%)
